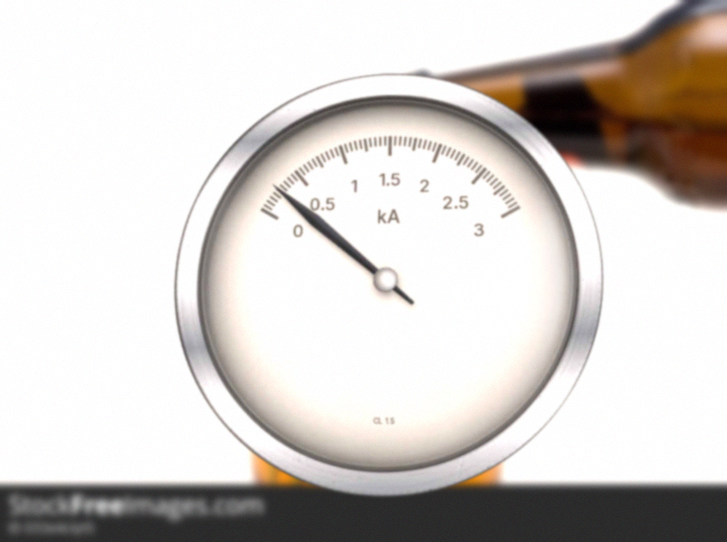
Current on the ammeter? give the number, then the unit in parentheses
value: 0.25 (kA)
